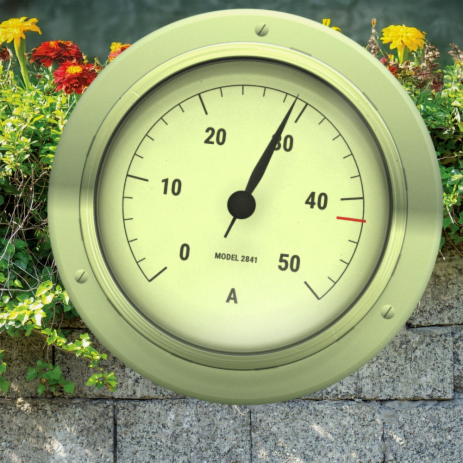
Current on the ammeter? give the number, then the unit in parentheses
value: 29 (A)
